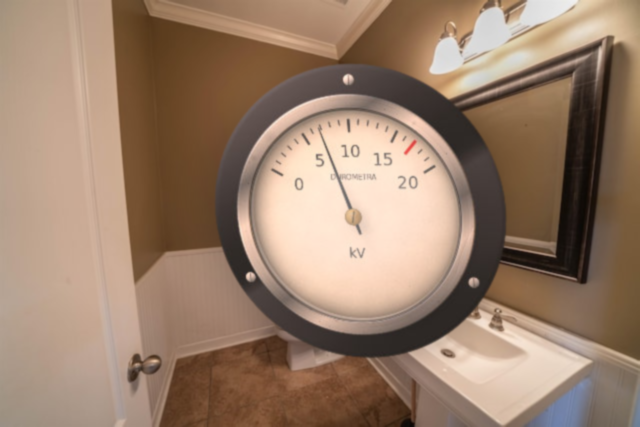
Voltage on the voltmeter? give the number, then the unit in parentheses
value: 7 (kV)
